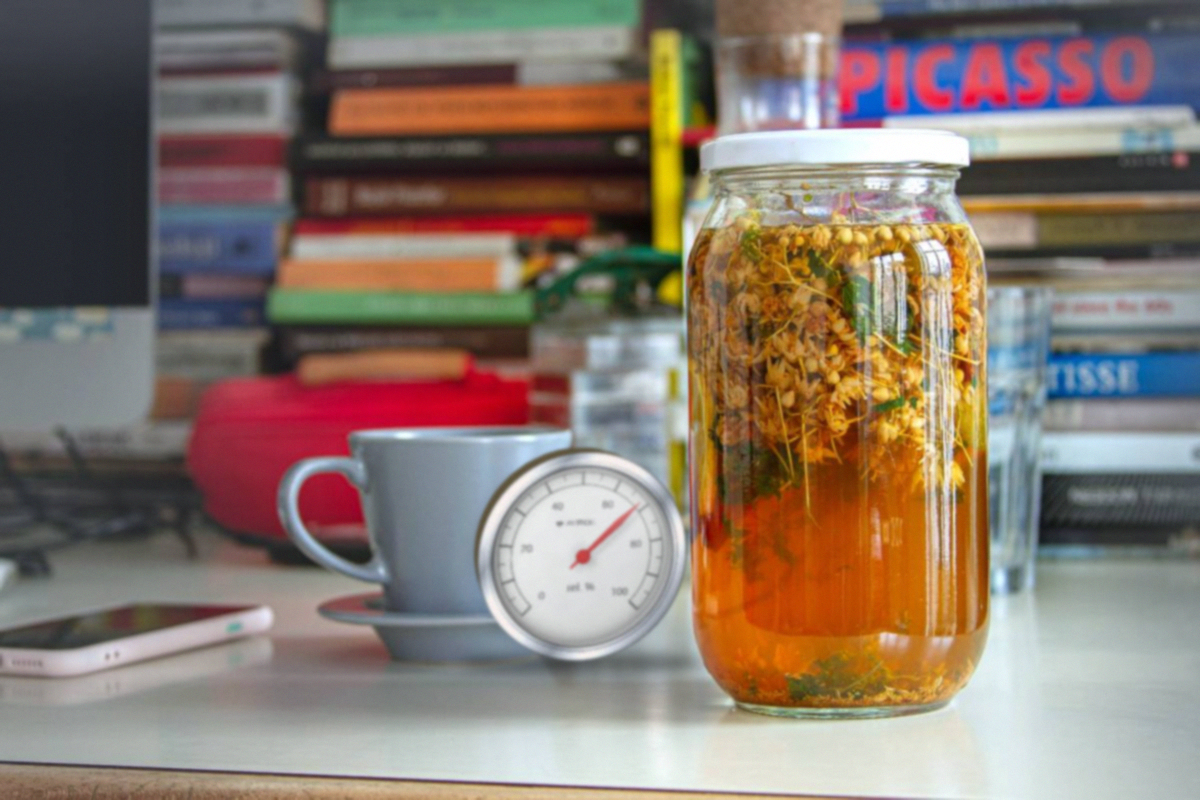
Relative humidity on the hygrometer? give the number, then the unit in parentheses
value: 67.5 (%)
